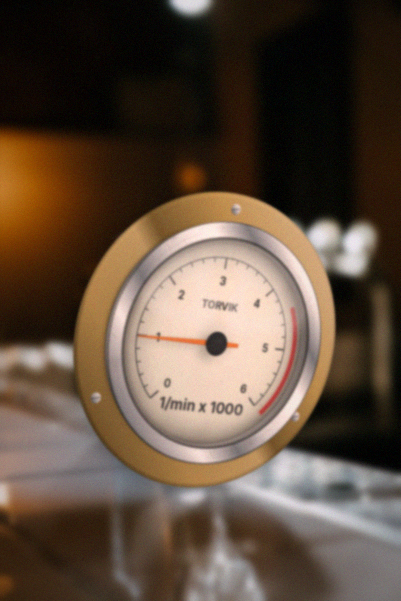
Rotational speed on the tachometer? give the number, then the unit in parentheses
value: 1000 (rpm)
